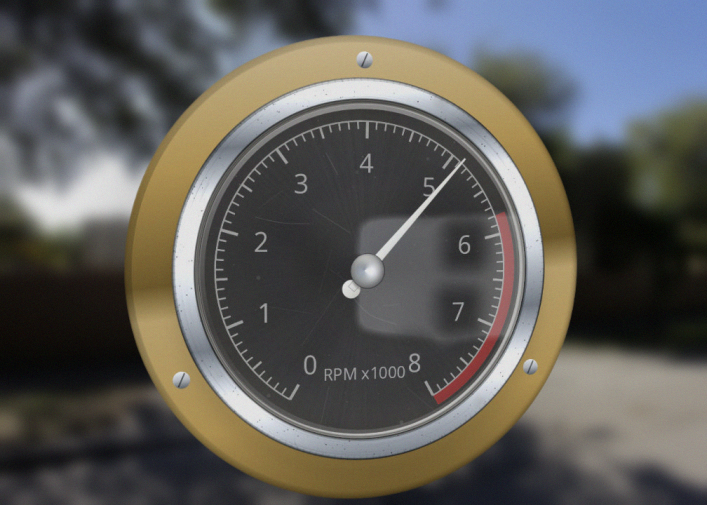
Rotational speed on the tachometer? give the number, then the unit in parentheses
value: 5100 (rpm)
